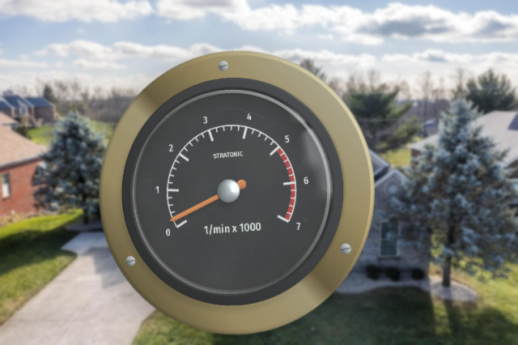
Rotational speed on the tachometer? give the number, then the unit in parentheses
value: 200 (rpm)
